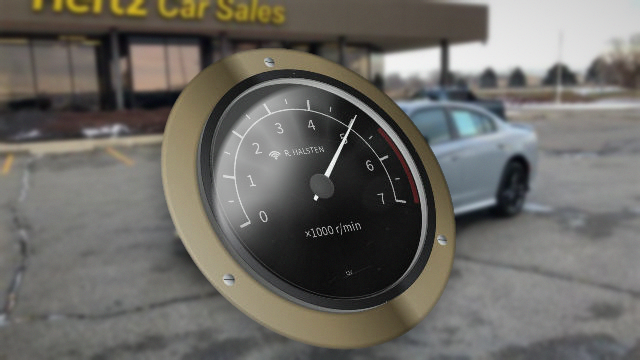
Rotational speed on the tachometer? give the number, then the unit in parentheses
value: 5000 (rpm)
